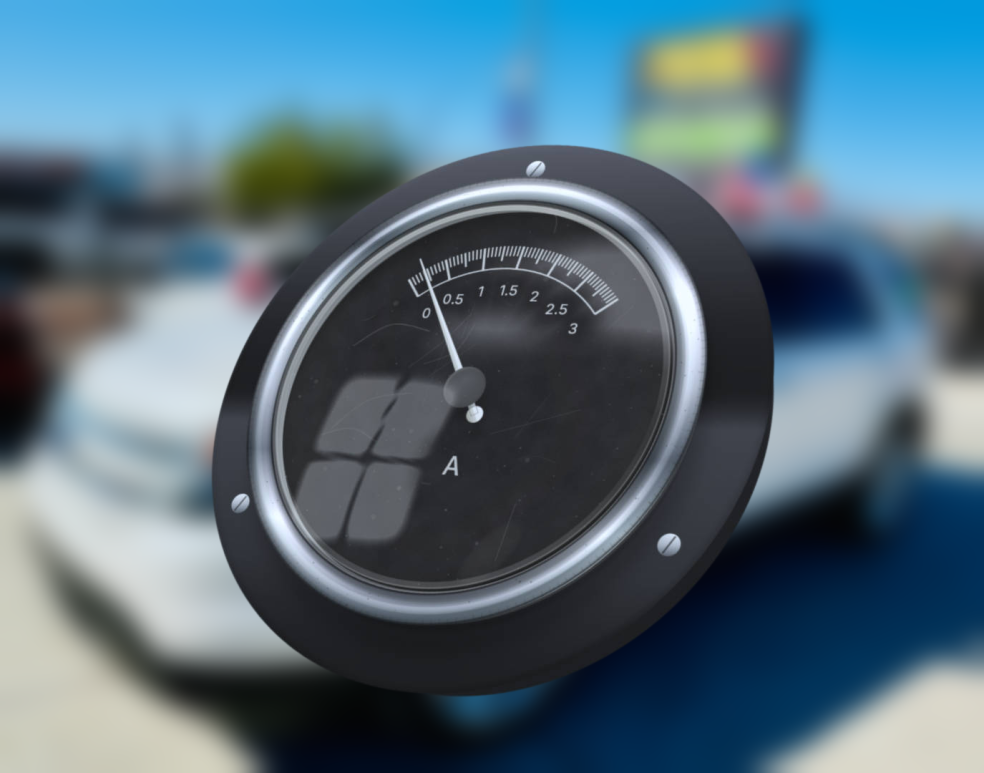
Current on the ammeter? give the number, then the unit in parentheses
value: 0.25 (A)
